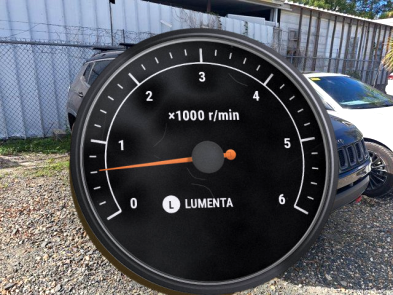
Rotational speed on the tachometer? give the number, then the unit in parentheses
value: 600 (rpm)
